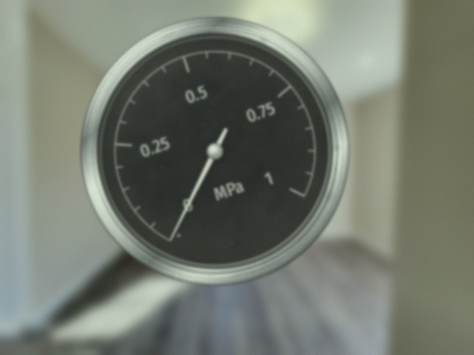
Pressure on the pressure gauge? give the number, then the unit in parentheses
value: 0 (MPa)
